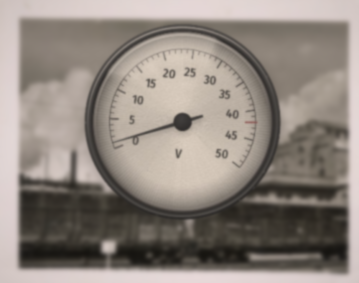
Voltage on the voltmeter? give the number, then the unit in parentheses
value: 1 (V)
